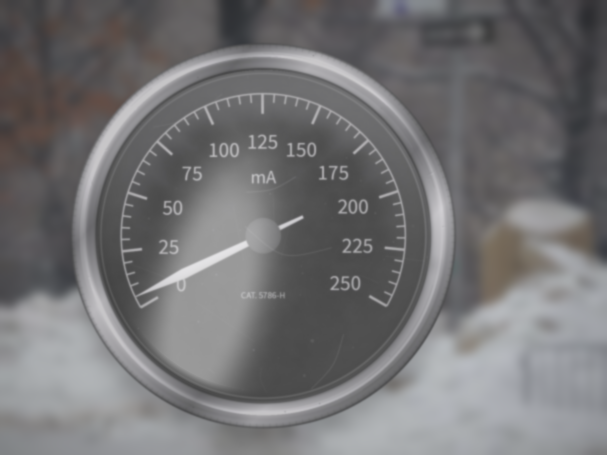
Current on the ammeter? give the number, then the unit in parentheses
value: 5 (mA)
